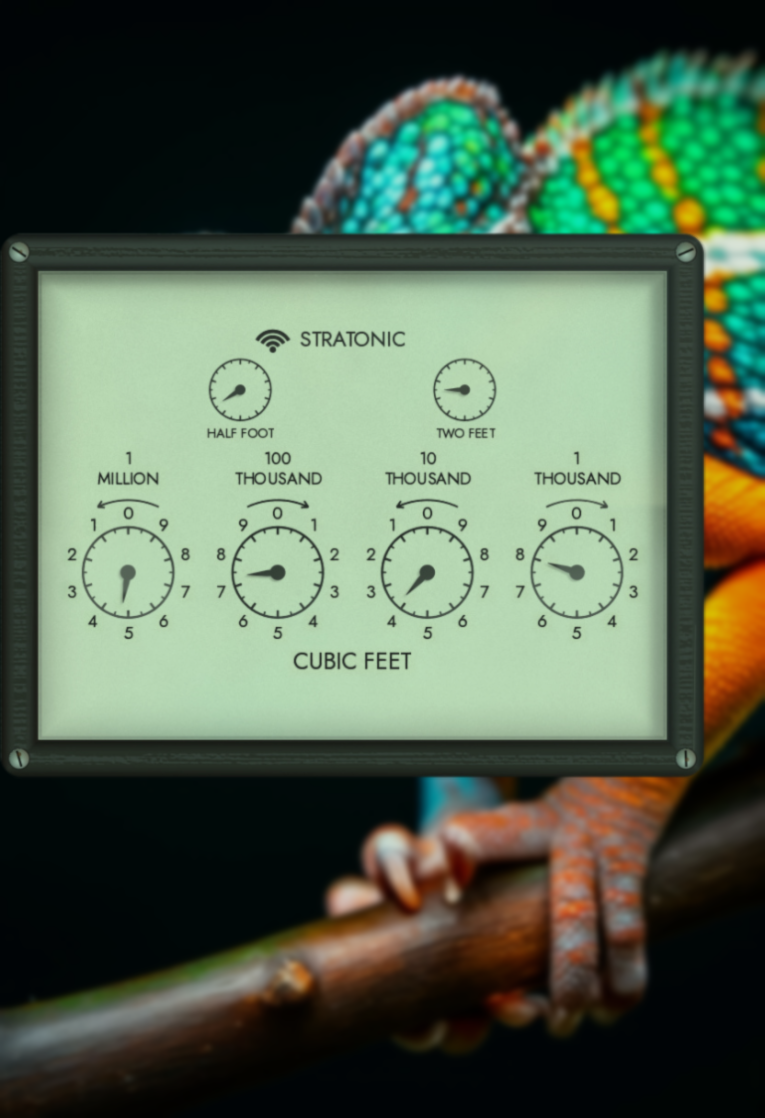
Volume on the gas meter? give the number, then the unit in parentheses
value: 473800 (ft³)
